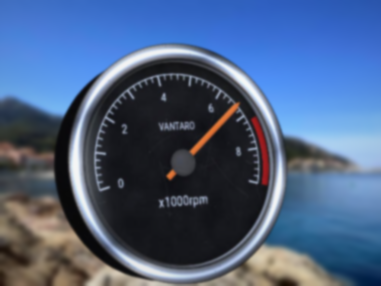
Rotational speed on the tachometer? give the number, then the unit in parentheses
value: 6600 (rpm)
